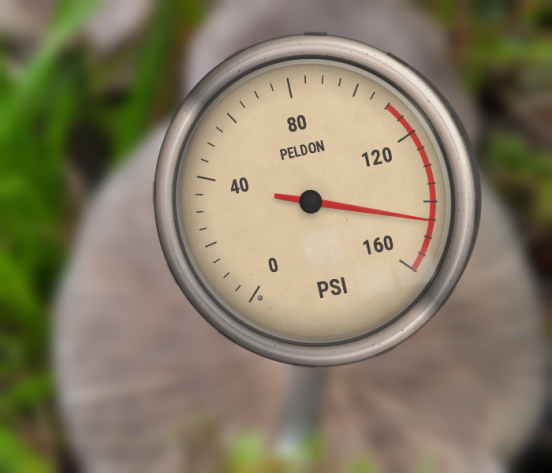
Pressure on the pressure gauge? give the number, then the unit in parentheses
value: 145 (psi)
